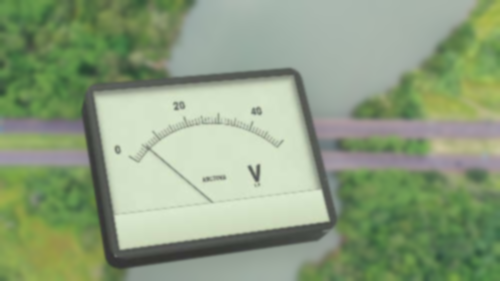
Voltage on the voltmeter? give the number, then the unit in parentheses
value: 5 (V)
